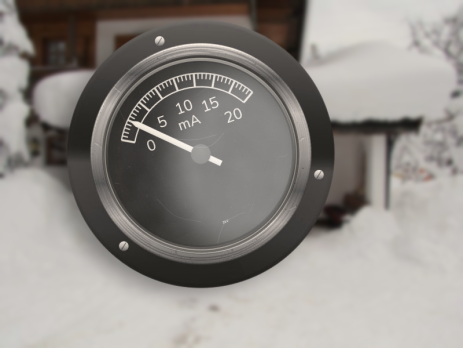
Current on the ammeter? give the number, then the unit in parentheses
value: 2.5 (mA)
